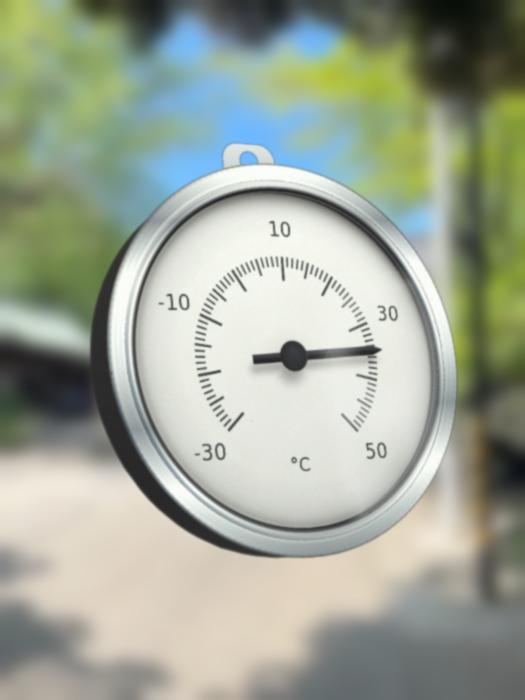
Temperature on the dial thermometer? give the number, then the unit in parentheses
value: 35 (°C)
